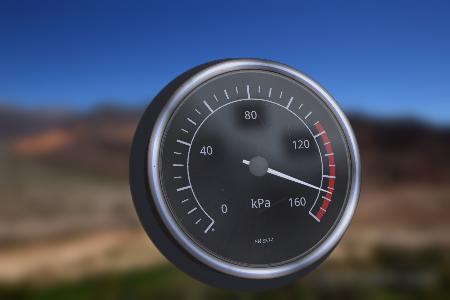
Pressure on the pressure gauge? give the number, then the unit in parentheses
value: 147.5 (kPa)
